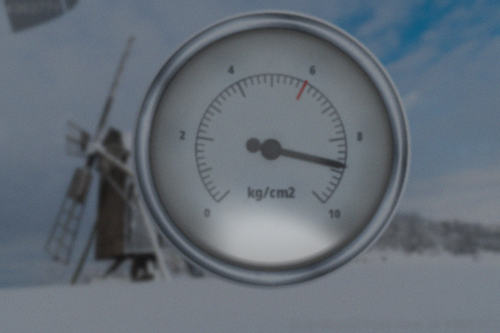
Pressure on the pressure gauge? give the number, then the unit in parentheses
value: 8.8 (kg/cm²)
